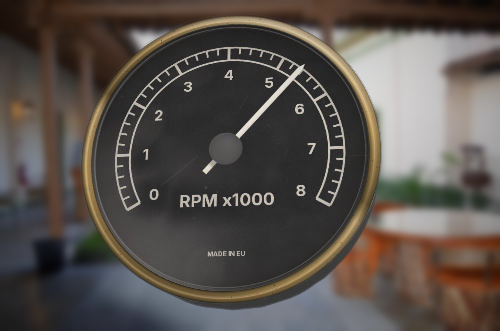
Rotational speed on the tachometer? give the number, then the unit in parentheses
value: 5400 (rpm)
